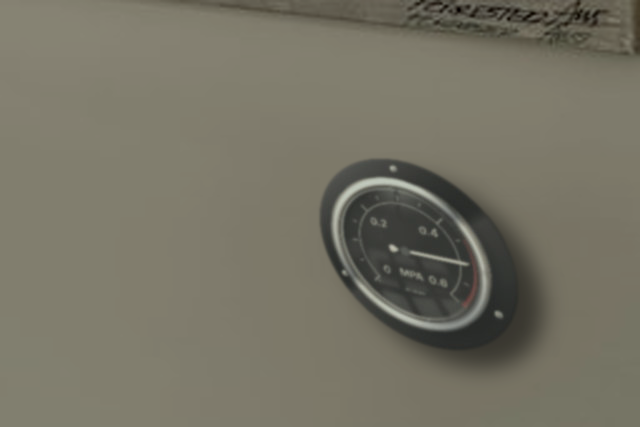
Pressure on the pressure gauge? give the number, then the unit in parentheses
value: 0.5 (MPa)
